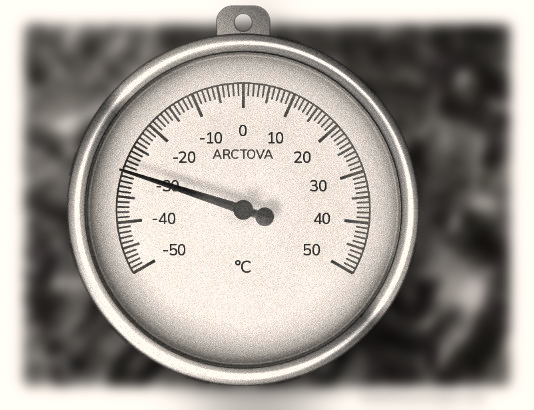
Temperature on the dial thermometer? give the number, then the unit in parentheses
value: -30 (°C)
